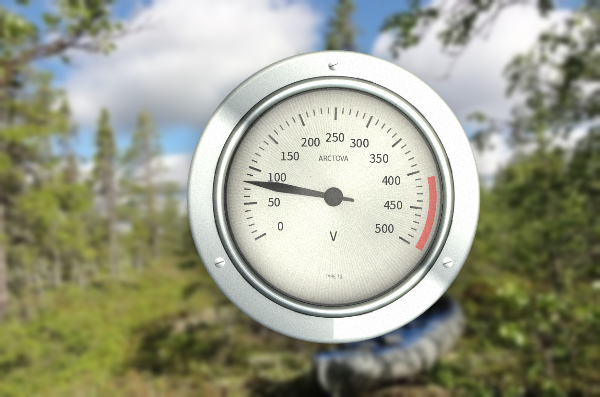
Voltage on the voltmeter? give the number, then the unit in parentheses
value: 80 (V)
